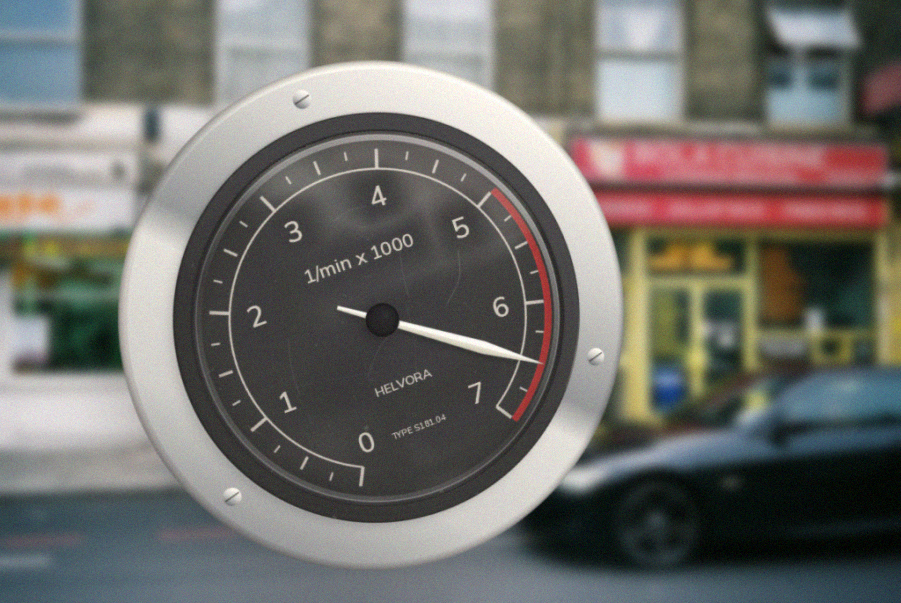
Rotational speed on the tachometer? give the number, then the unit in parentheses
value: 6500 (rpm)
